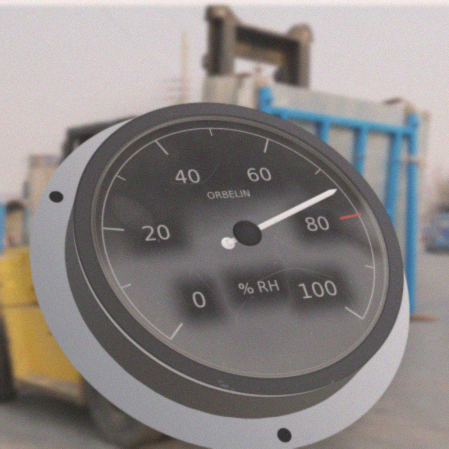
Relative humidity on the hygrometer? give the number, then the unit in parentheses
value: 75 (%)
